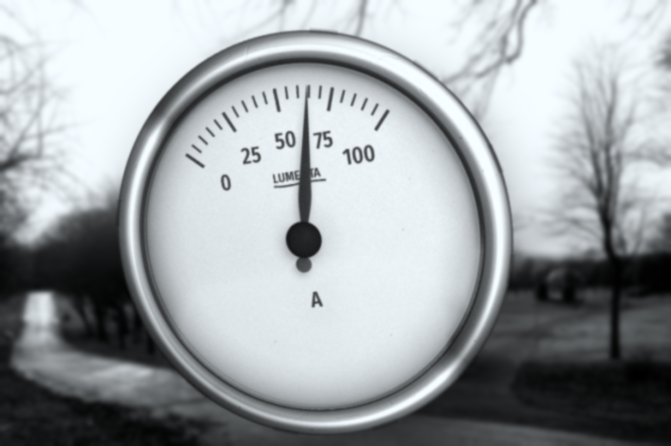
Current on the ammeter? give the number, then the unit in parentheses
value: 65 (A)
